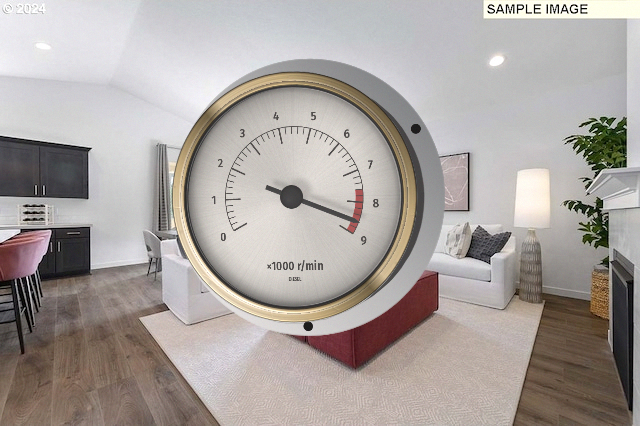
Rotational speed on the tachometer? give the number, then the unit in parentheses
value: 8600 (rpm)
